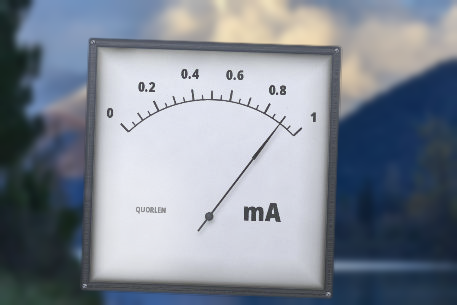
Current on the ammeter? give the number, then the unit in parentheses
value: 0.9 (mA)
